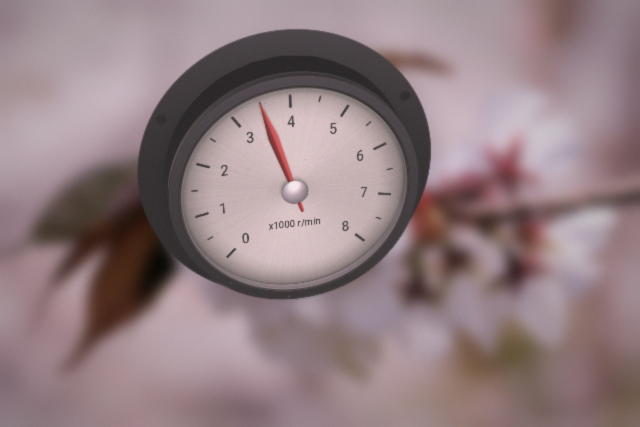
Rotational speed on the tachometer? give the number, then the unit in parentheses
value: 3500 (rpm)
